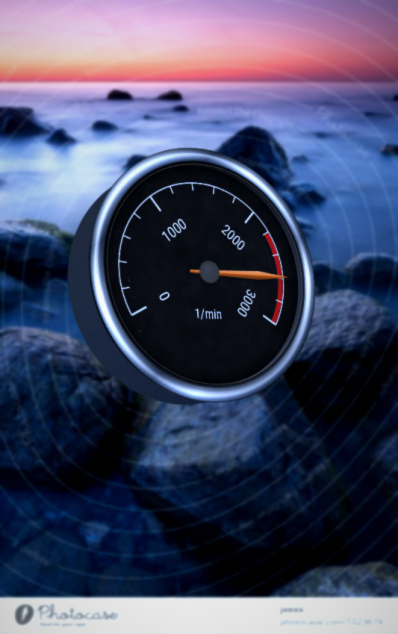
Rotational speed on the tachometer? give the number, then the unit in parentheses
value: 2600 (rpm)
